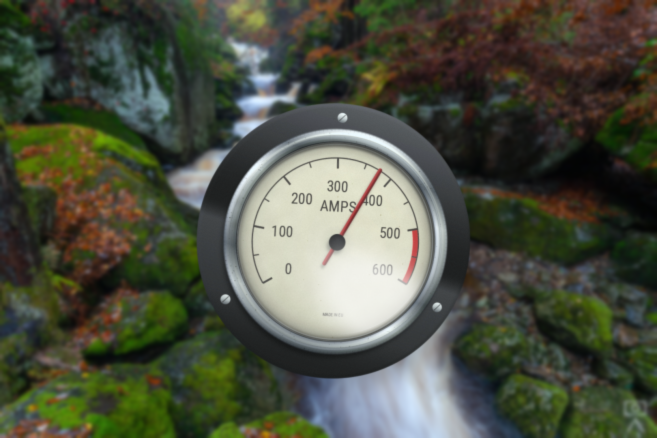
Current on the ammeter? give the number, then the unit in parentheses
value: 375 (A)
